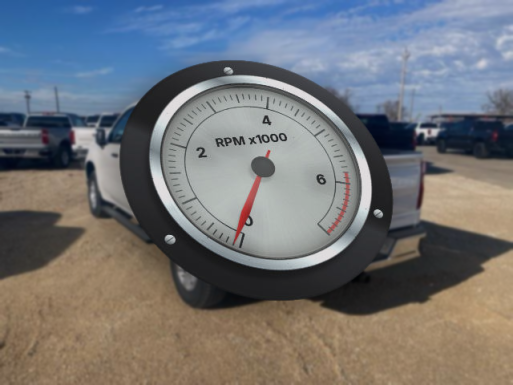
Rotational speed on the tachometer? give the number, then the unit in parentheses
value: 100 (rpm)
